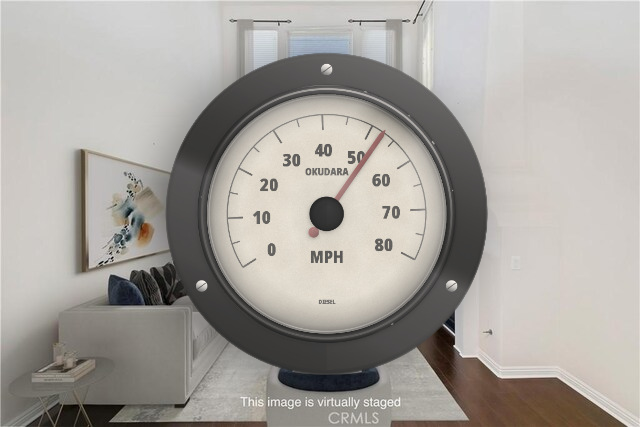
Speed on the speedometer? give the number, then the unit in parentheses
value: 52.5 (mph)
